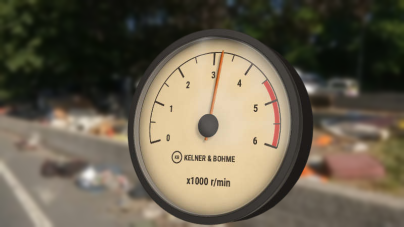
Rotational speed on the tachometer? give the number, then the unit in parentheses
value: 3250 (rpm)
